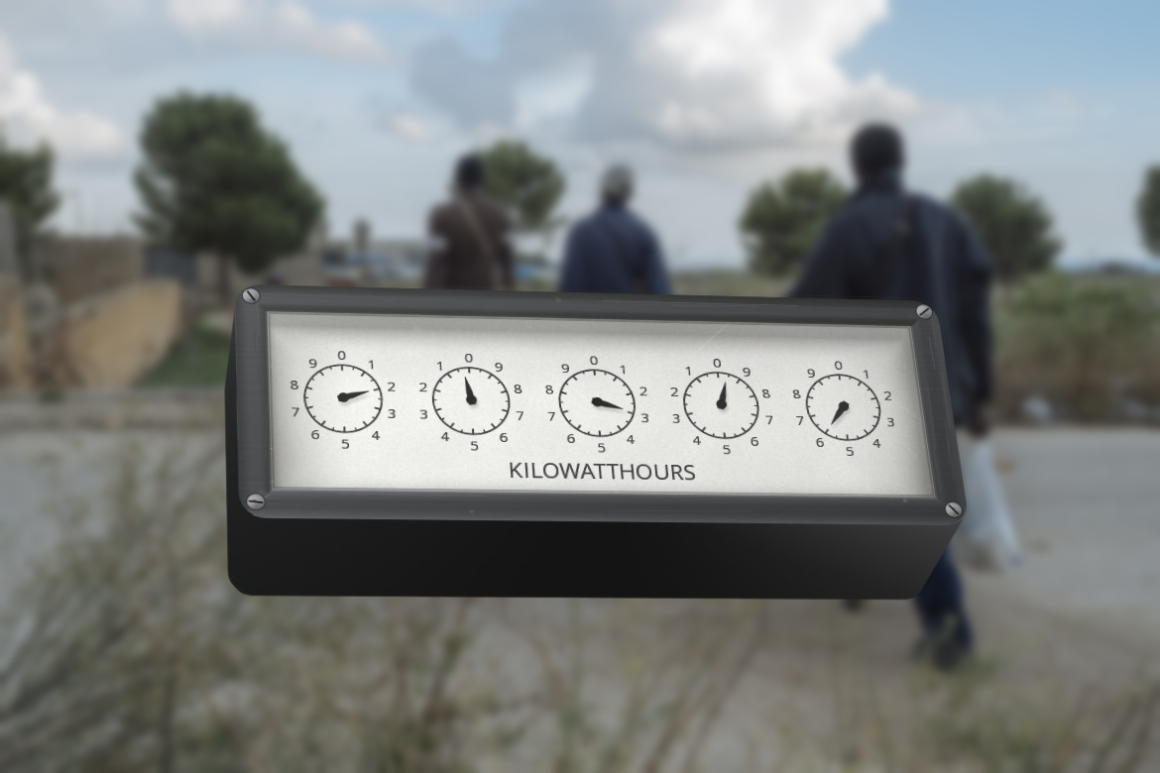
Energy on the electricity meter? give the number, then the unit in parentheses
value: 20296 (kWh)
